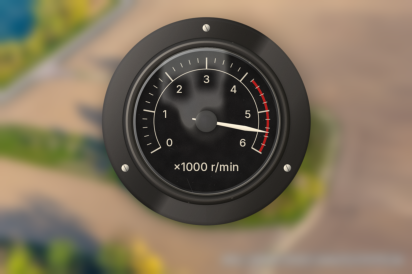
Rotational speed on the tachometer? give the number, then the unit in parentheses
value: 5500 (rpm)
